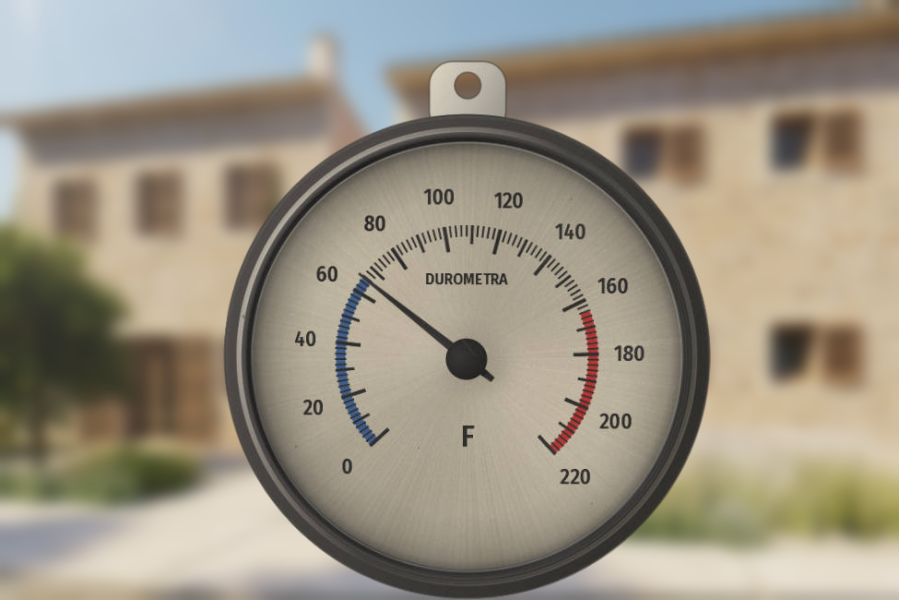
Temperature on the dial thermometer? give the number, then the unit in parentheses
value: 66 (°F)
